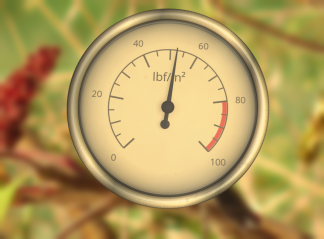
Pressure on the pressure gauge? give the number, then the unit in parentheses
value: 52.5 (psi)
